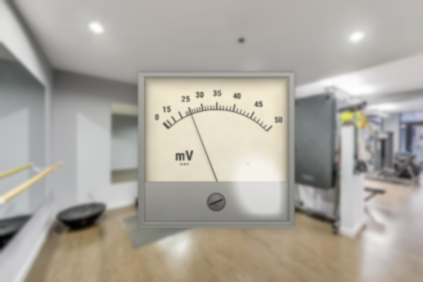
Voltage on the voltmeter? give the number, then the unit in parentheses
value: 25 (mV)
